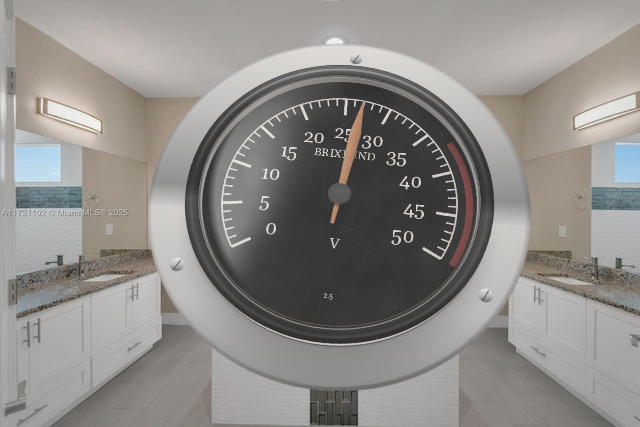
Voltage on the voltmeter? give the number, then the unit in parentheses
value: 27 (V)
